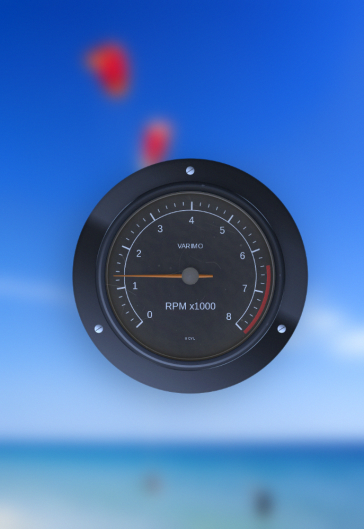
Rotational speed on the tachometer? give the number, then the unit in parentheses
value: 1300 (rpm)
